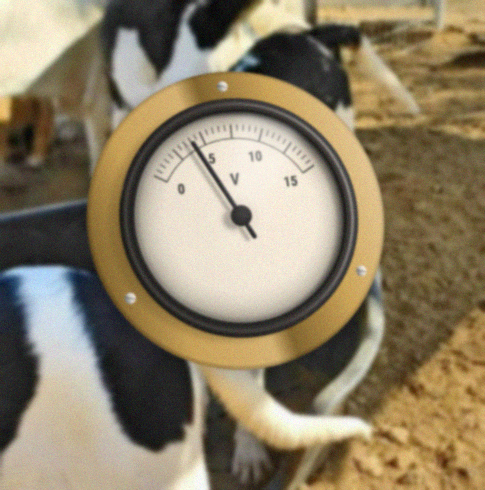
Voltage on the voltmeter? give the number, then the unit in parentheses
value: 4 (V)
